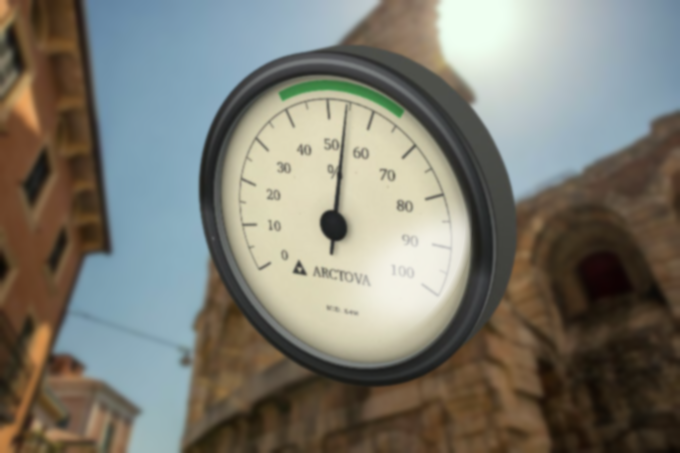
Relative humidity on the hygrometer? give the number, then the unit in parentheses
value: 55 (%)
